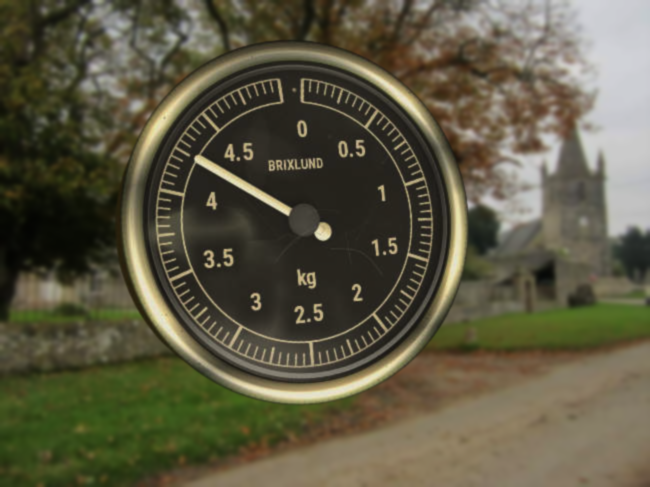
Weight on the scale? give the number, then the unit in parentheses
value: 4.25 (kg)
